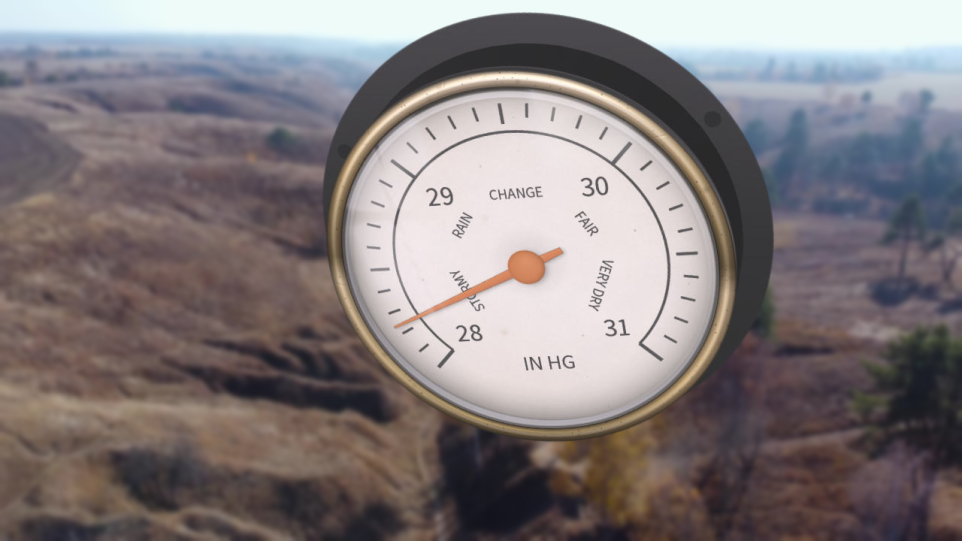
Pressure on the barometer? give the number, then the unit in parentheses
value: 28.25 (inHg)
